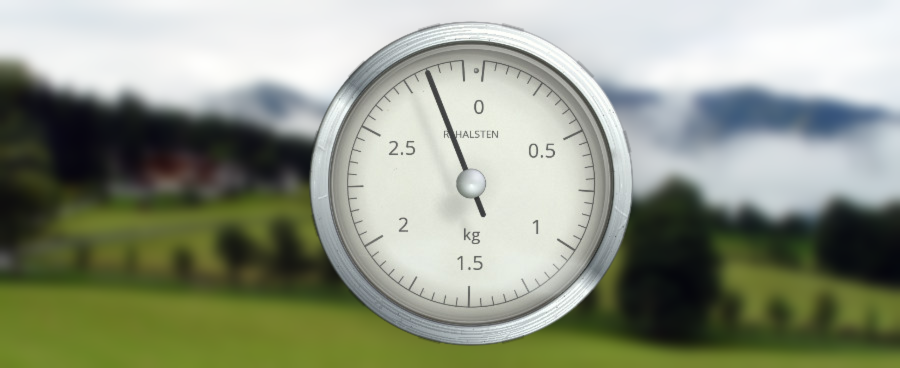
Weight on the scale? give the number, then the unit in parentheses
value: 2.85 (kg)
